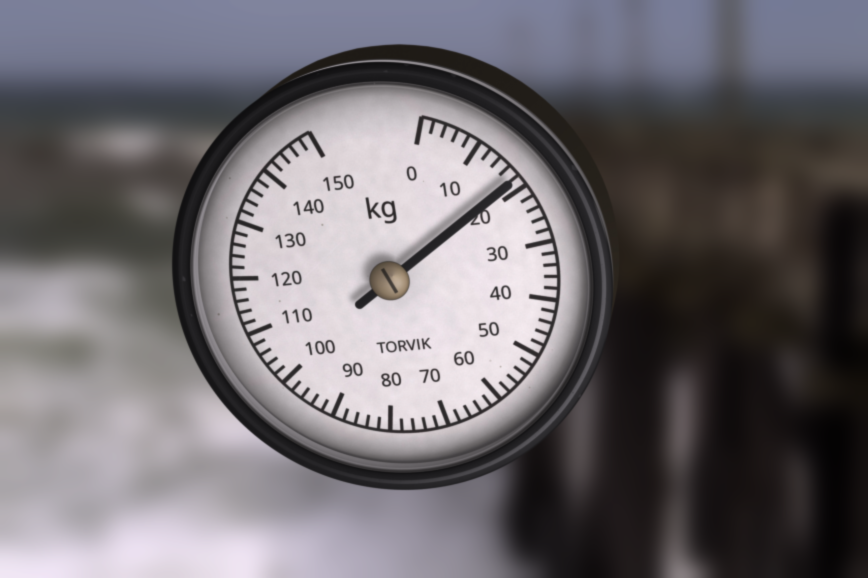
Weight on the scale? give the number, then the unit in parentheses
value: 18 (kg)
